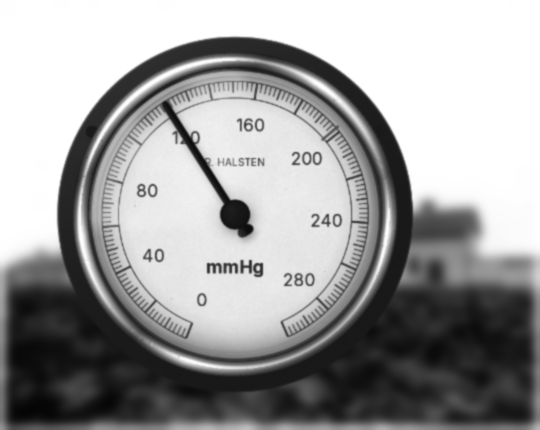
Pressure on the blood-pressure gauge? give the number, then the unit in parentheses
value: 120 (mmHg)
